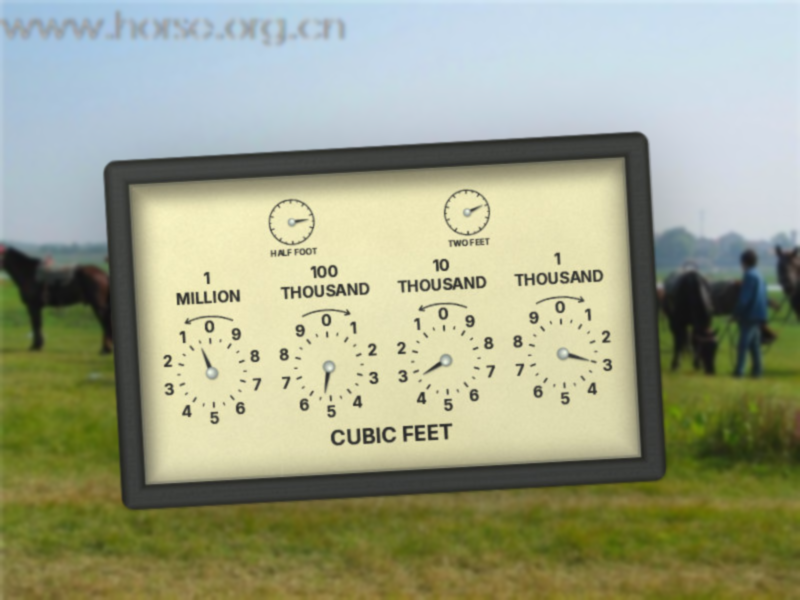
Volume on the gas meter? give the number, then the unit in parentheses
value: 53300 (ft³)
